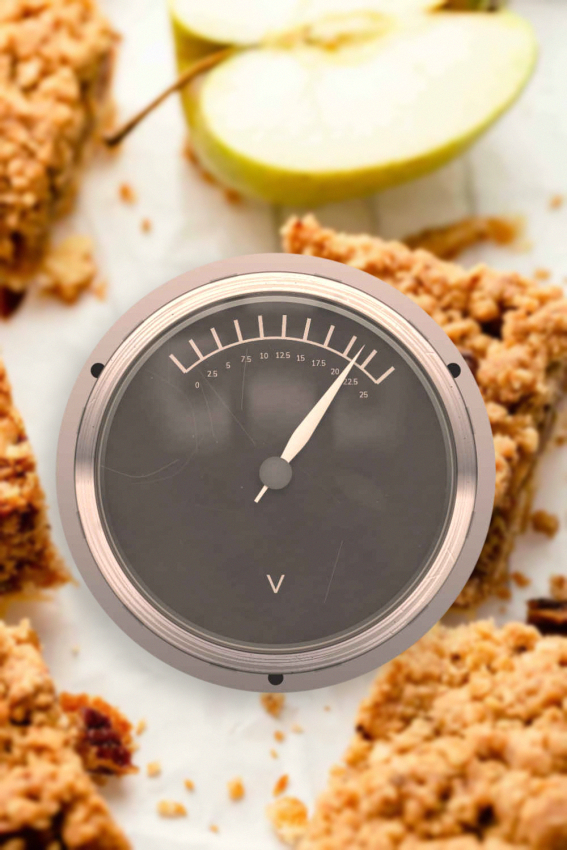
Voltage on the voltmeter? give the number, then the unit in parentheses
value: 21.25 (V)
